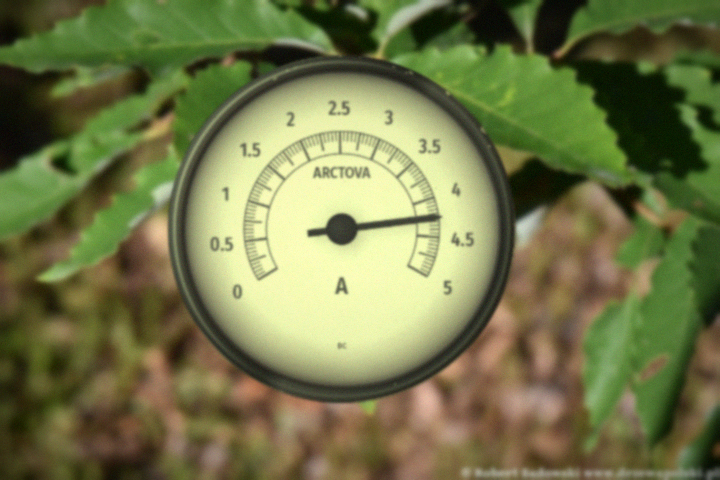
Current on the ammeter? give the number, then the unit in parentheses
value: 4.25 (A)
